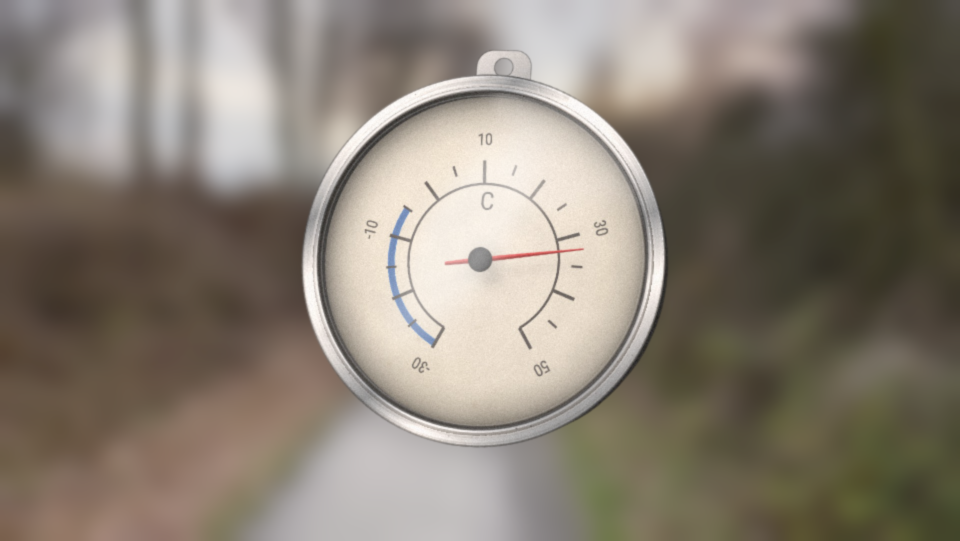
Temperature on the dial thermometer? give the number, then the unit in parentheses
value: 32.5 (°C)
